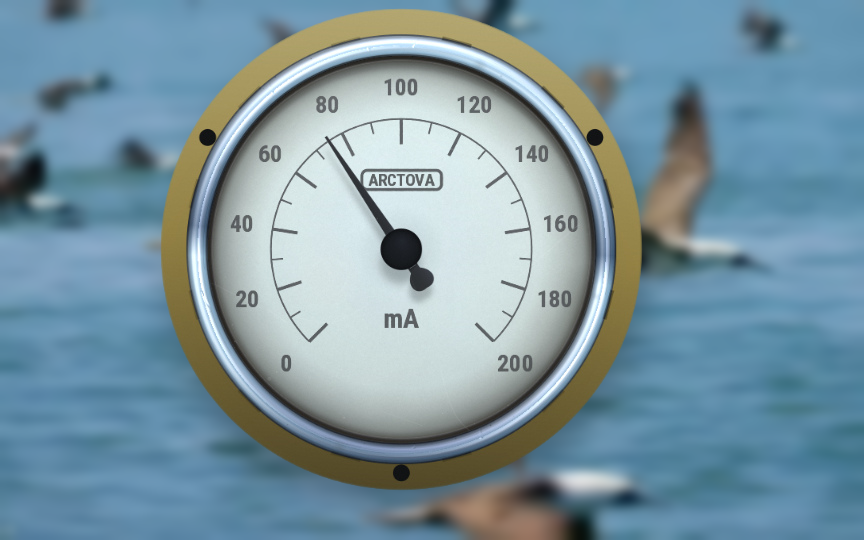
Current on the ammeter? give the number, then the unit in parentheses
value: 75 (mA)
